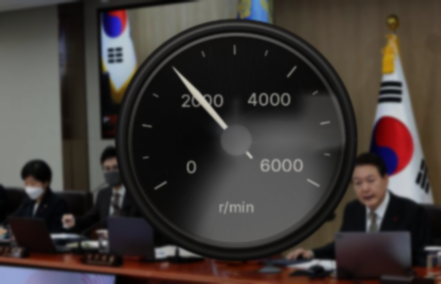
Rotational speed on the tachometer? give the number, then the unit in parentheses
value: 2000 (rpm)
